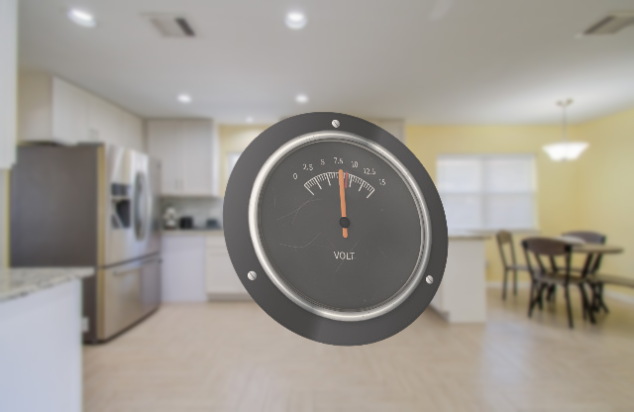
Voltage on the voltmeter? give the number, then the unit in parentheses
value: 7.5 (V)
